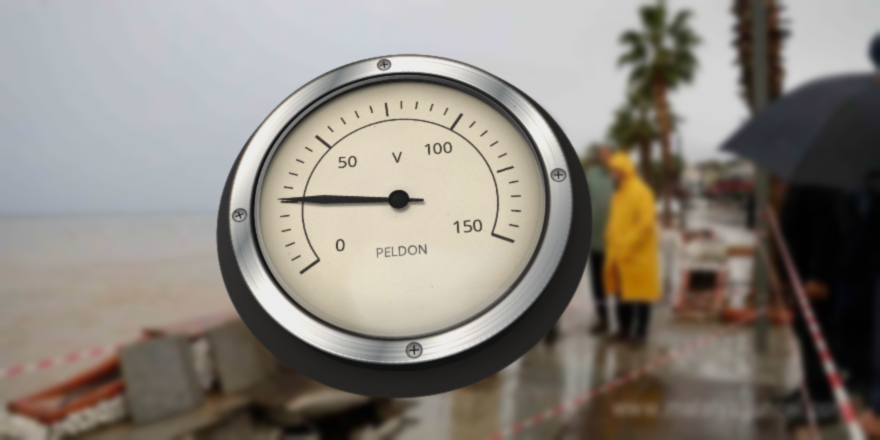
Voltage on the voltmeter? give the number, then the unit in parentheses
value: 25 (V)
